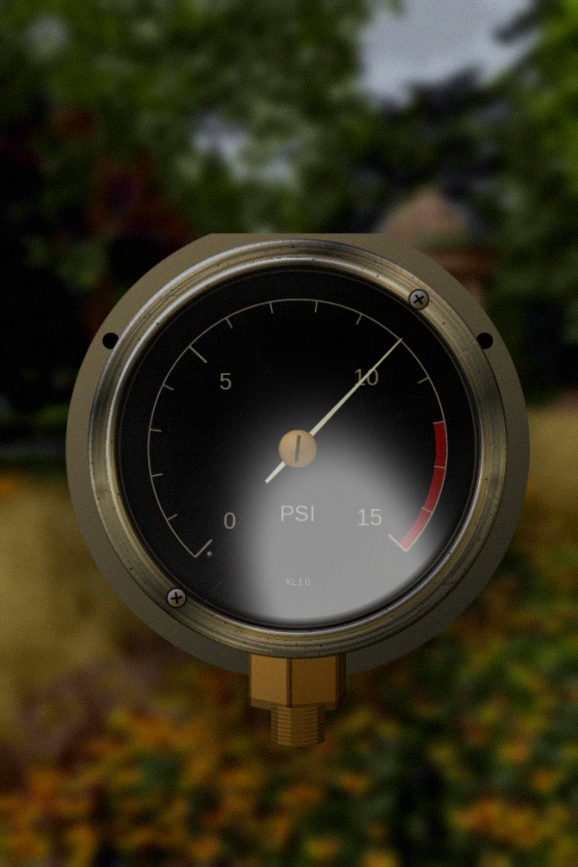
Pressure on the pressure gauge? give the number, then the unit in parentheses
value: 10 (psi)
